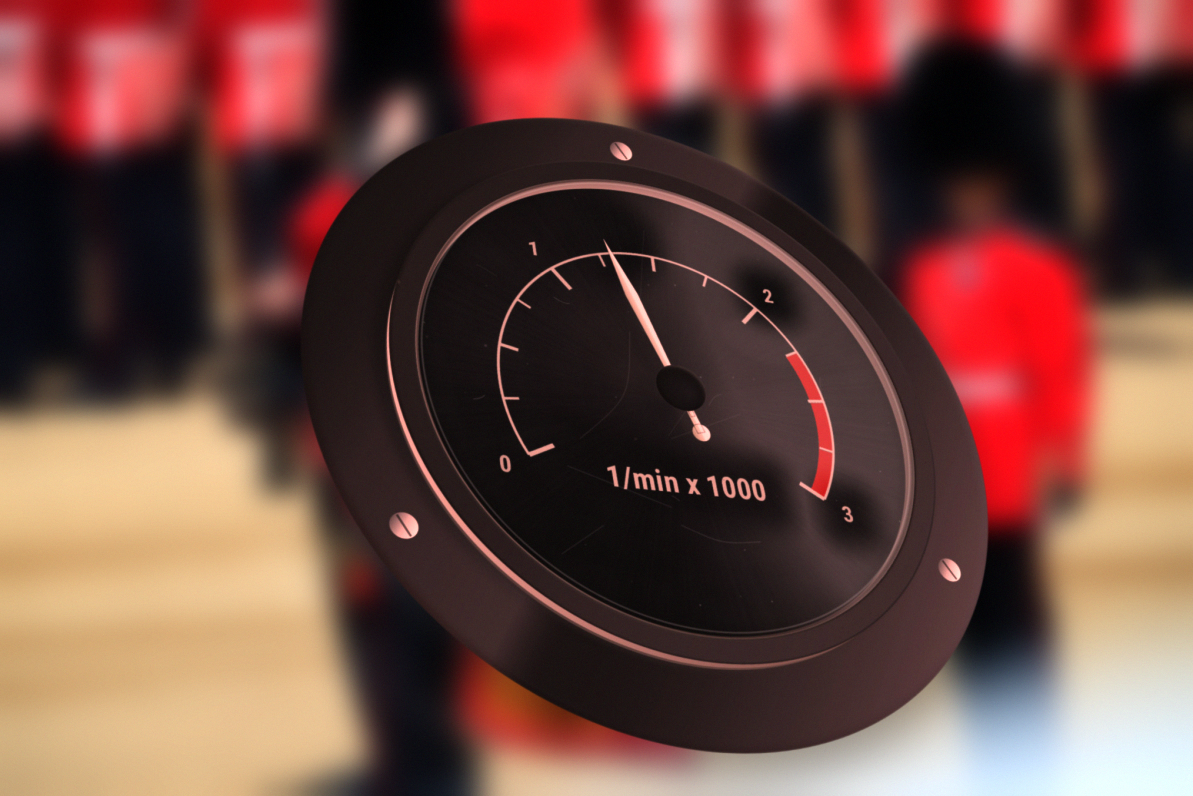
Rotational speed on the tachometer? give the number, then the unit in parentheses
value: 1250 (rpm)
